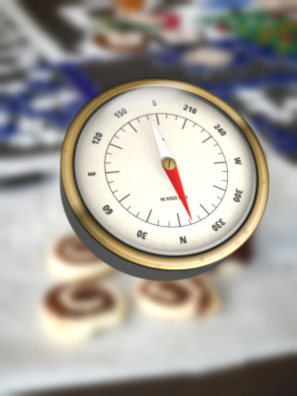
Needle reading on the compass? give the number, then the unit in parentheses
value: 350 (°)
